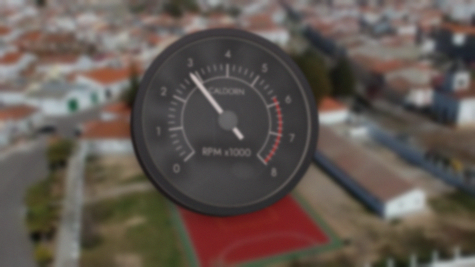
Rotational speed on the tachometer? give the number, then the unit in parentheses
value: 2800 (rpm)
